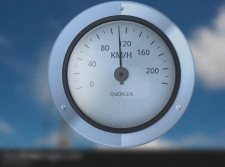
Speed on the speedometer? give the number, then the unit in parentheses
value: 110 (km/h)
